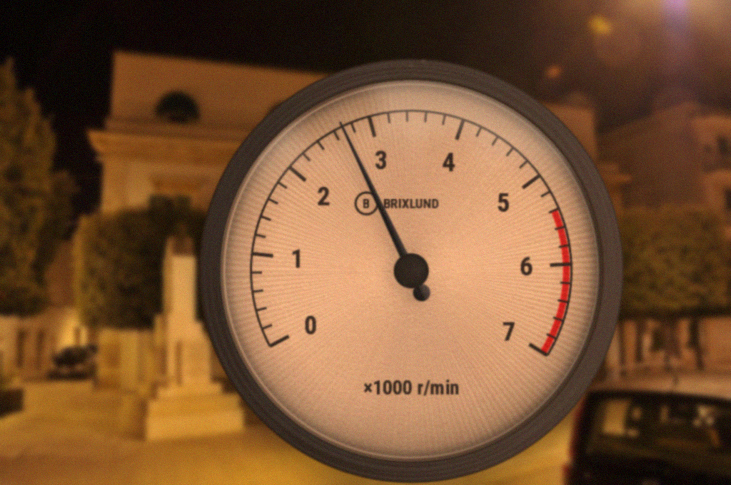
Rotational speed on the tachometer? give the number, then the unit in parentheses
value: 2700 (rpm)
